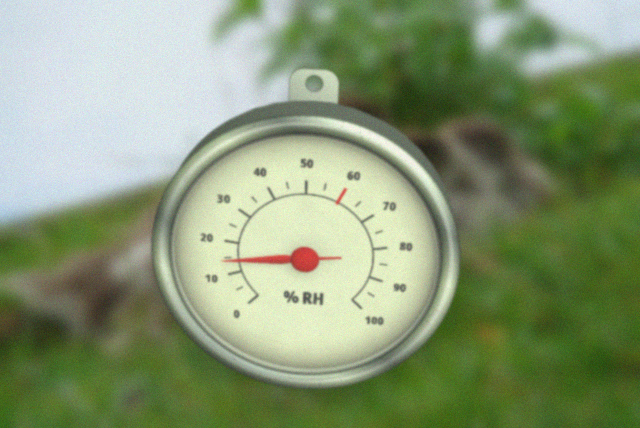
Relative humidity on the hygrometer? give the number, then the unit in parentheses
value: 15 (%)
